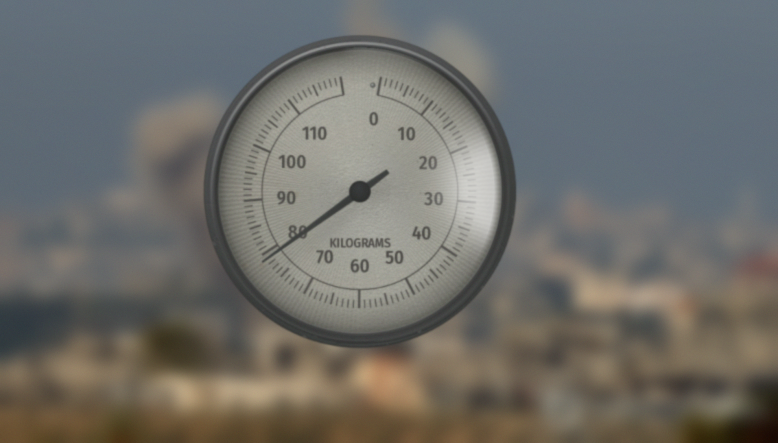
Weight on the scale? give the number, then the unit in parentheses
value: 79 (kg)
